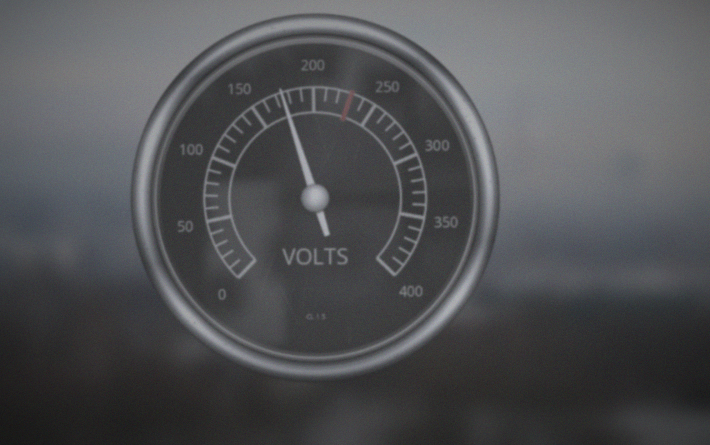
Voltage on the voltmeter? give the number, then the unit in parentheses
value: 175 (V)
